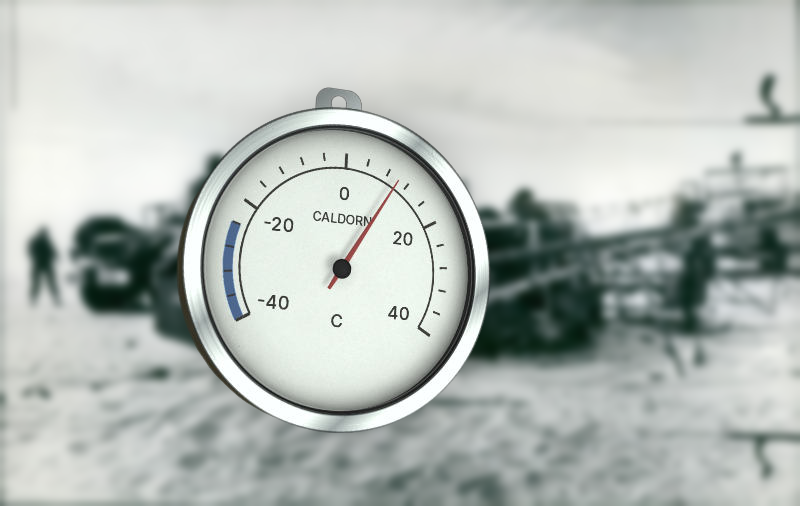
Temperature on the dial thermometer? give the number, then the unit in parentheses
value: 10 (°C)
